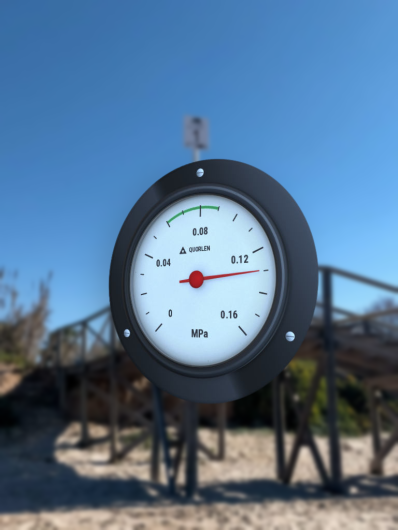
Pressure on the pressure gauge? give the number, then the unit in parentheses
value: 0.13 (MPa)
